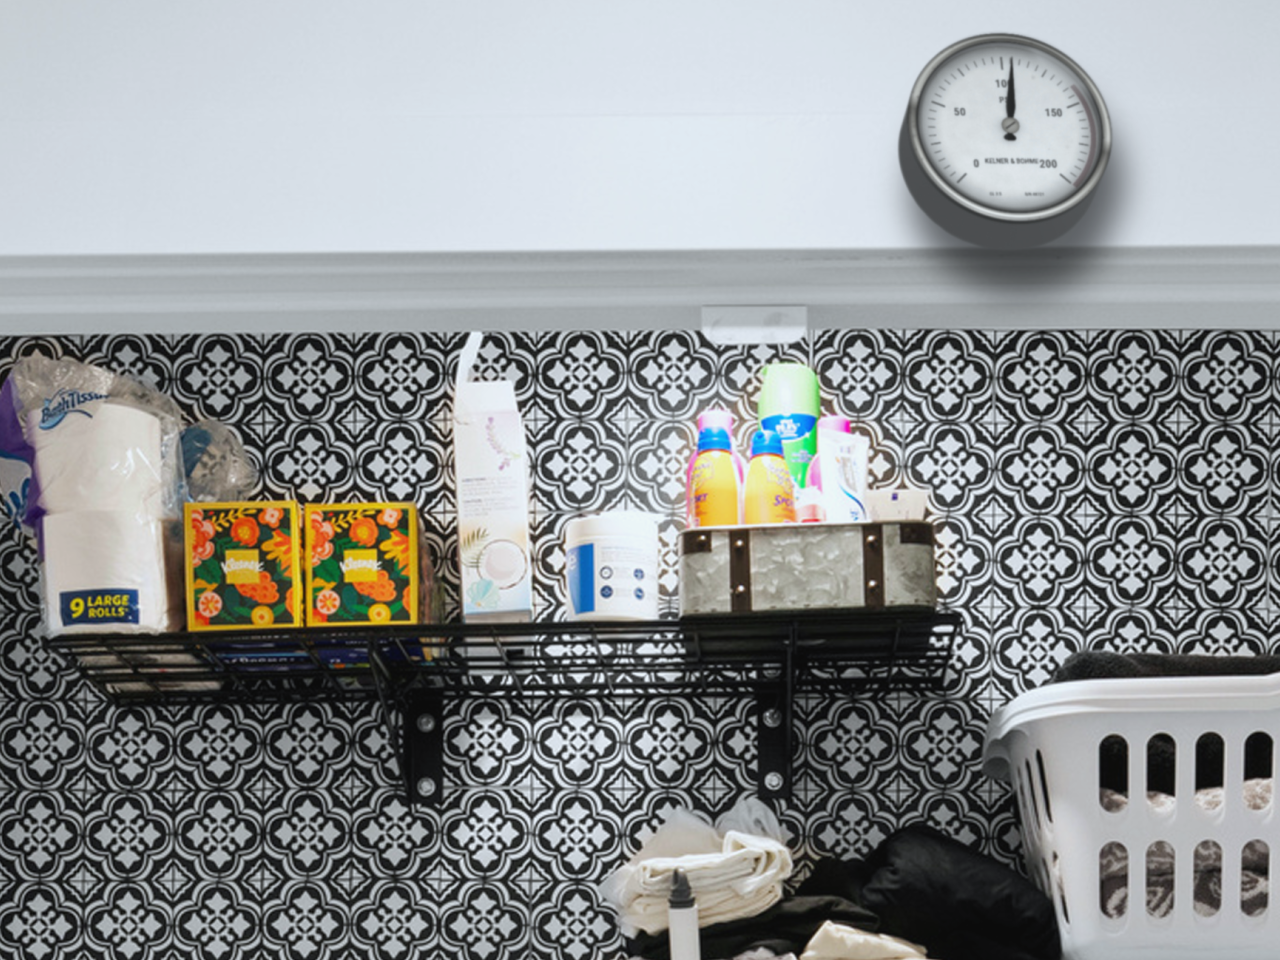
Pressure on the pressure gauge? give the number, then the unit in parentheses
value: 105 (psi)
